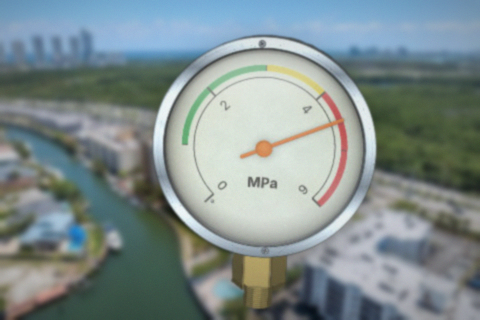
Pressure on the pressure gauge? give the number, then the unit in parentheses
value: 4.5 (MPa)
